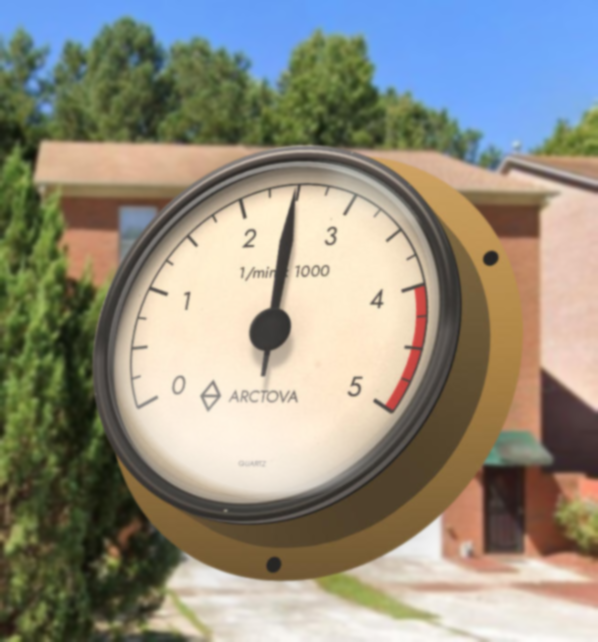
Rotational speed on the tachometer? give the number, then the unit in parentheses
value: 2500 (rpm)
